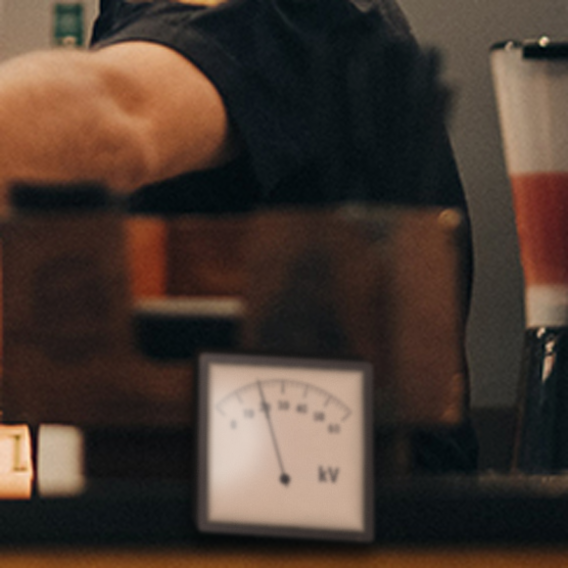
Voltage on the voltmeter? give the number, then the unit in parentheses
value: 20 (kV)
